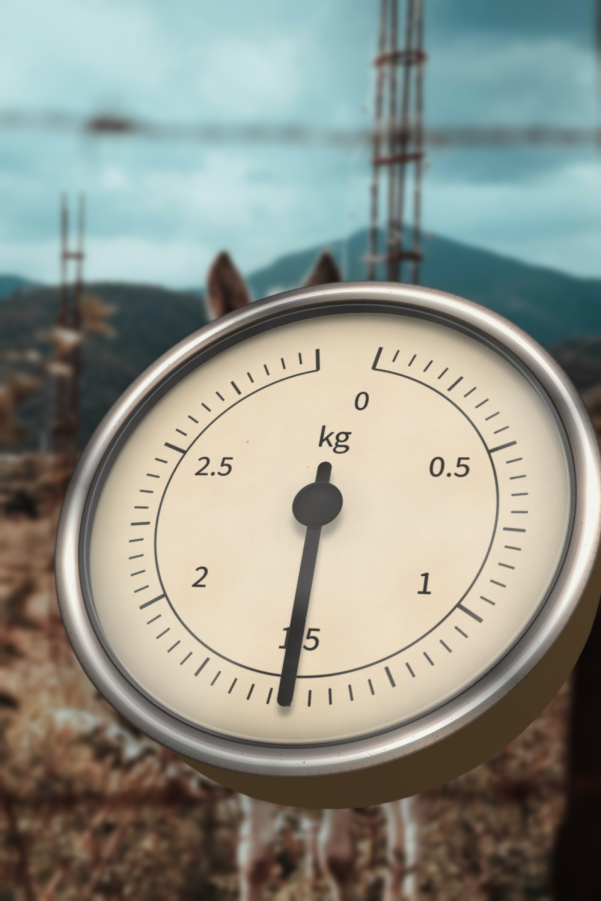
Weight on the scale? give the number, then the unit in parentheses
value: 1.5 (kg)
